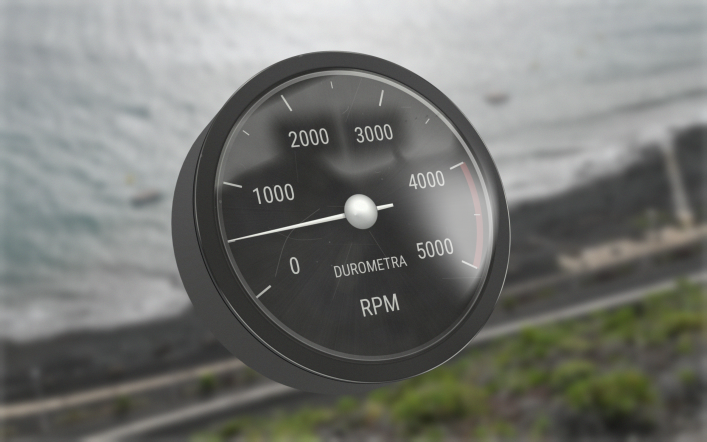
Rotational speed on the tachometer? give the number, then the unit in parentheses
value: 500 (rpm)
